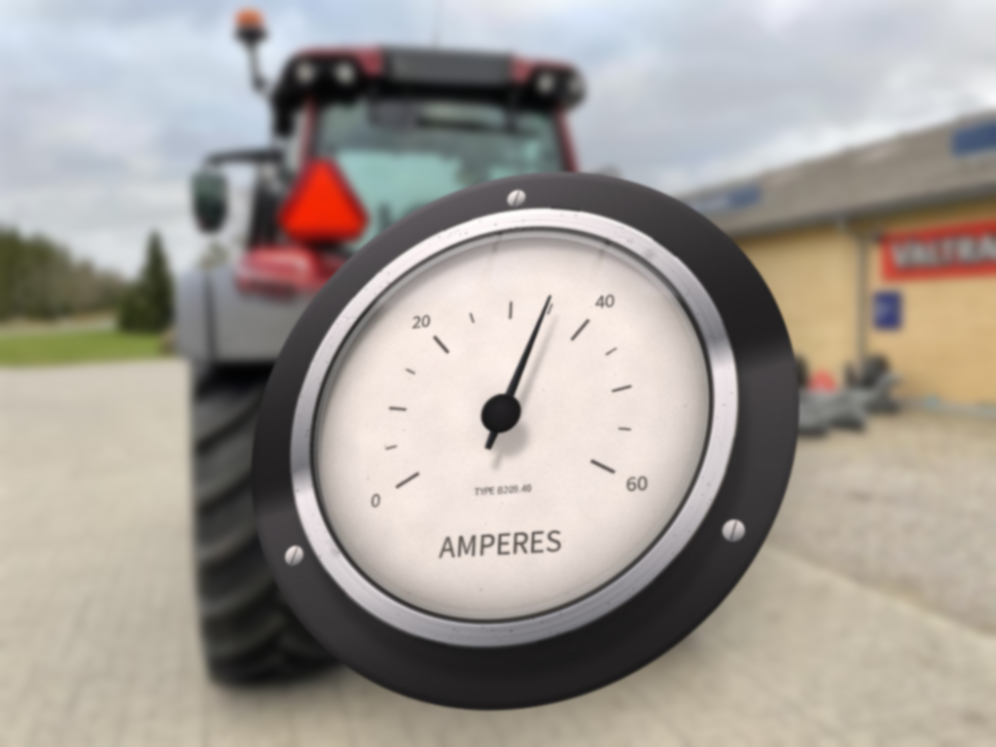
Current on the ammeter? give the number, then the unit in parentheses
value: 35 (A)
